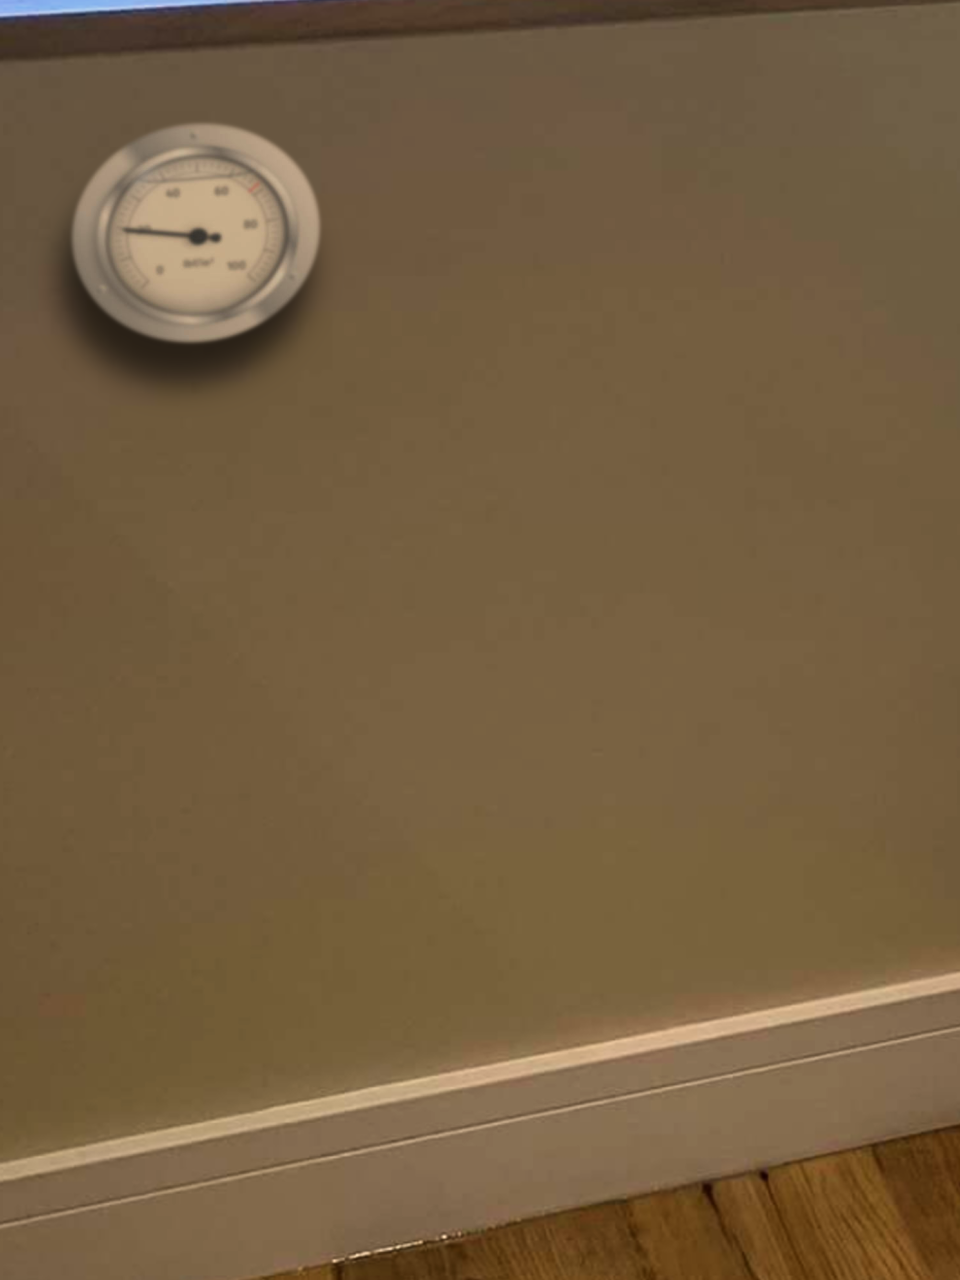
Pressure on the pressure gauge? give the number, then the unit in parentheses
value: 20 (psi)
